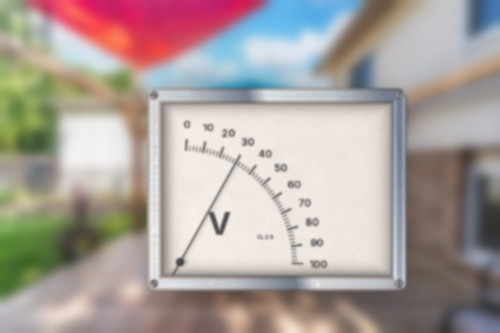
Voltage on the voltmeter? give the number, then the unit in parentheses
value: 30 (V)
